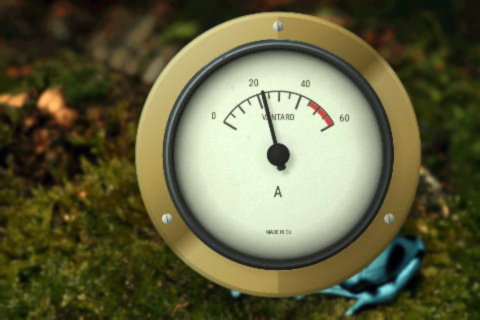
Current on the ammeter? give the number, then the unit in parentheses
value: 22.5 (A)
